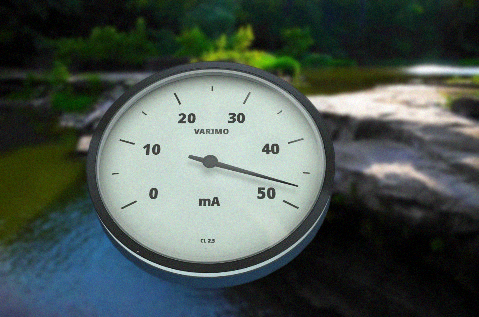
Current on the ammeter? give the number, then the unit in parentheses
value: 47.5 (mA)
